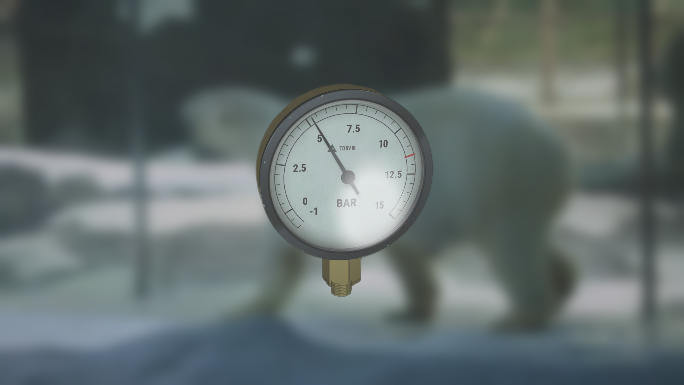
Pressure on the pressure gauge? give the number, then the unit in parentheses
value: 5.25 (bar)
